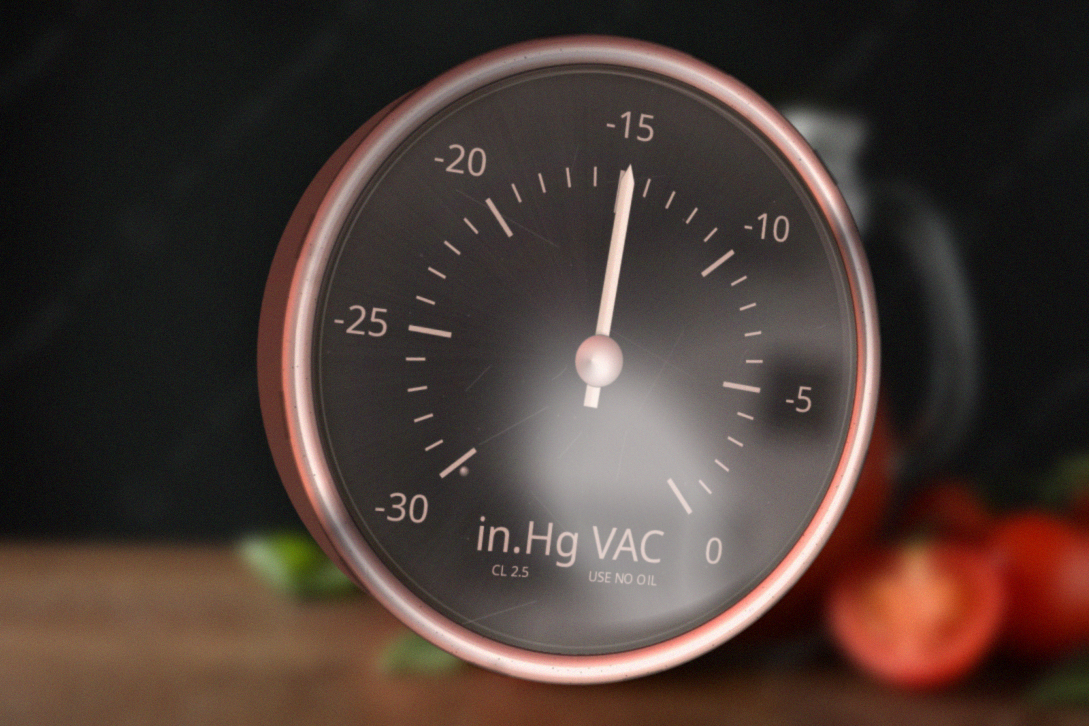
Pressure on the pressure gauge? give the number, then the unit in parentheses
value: -15 (inHg)
